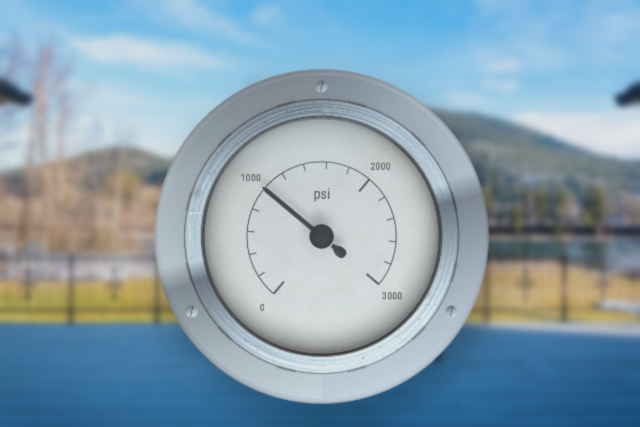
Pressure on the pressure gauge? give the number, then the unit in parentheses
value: 1000 (psi)
